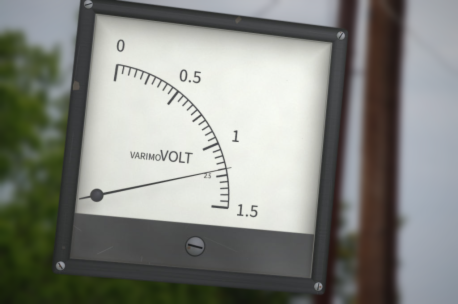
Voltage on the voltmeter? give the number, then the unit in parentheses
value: 1.2 (V)
